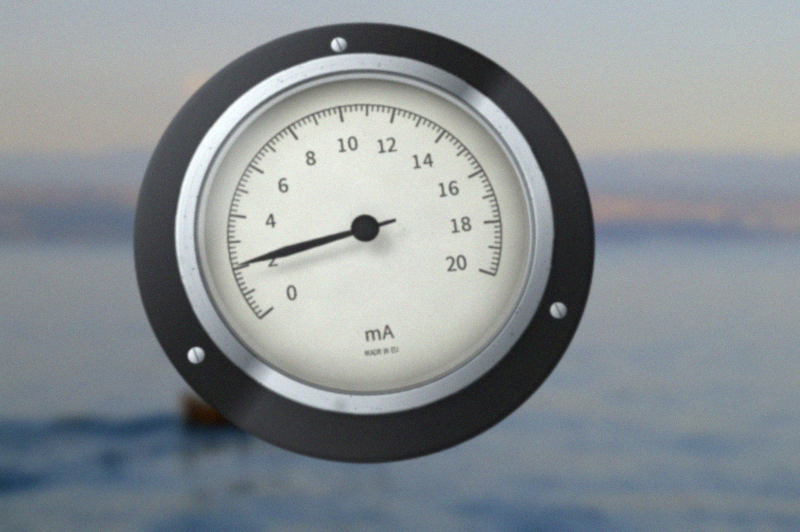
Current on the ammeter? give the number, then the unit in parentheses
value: 2 (mA)
